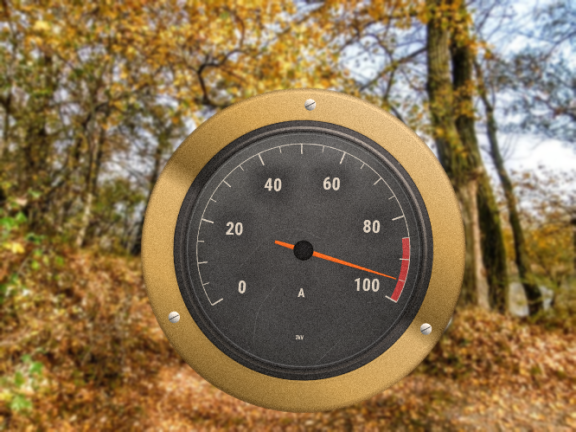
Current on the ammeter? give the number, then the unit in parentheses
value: 95 (A)
